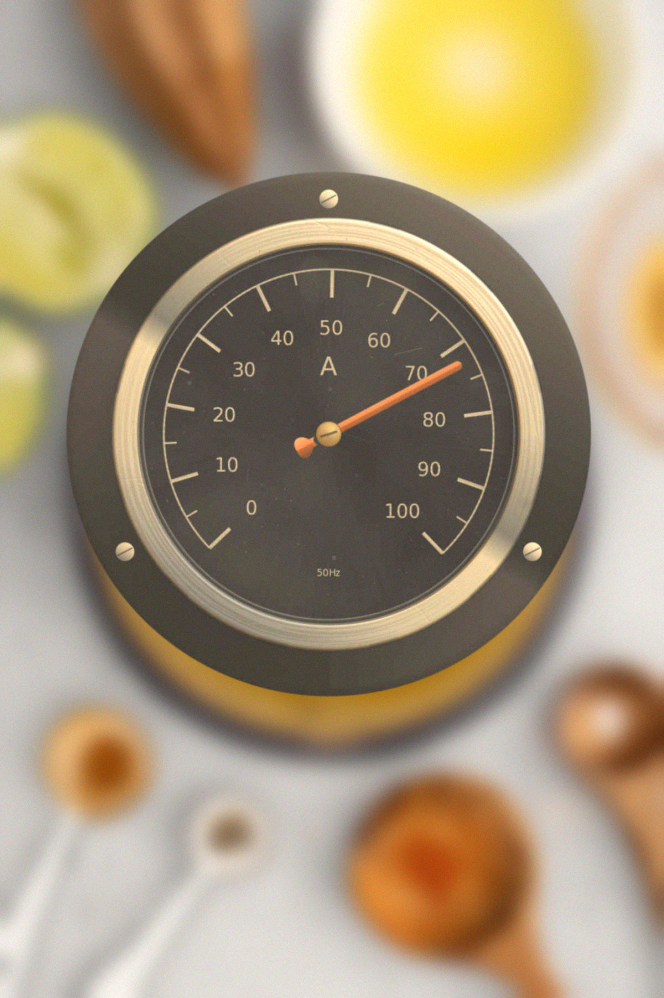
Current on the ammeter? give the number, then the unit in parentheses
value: 72.5 (A)
